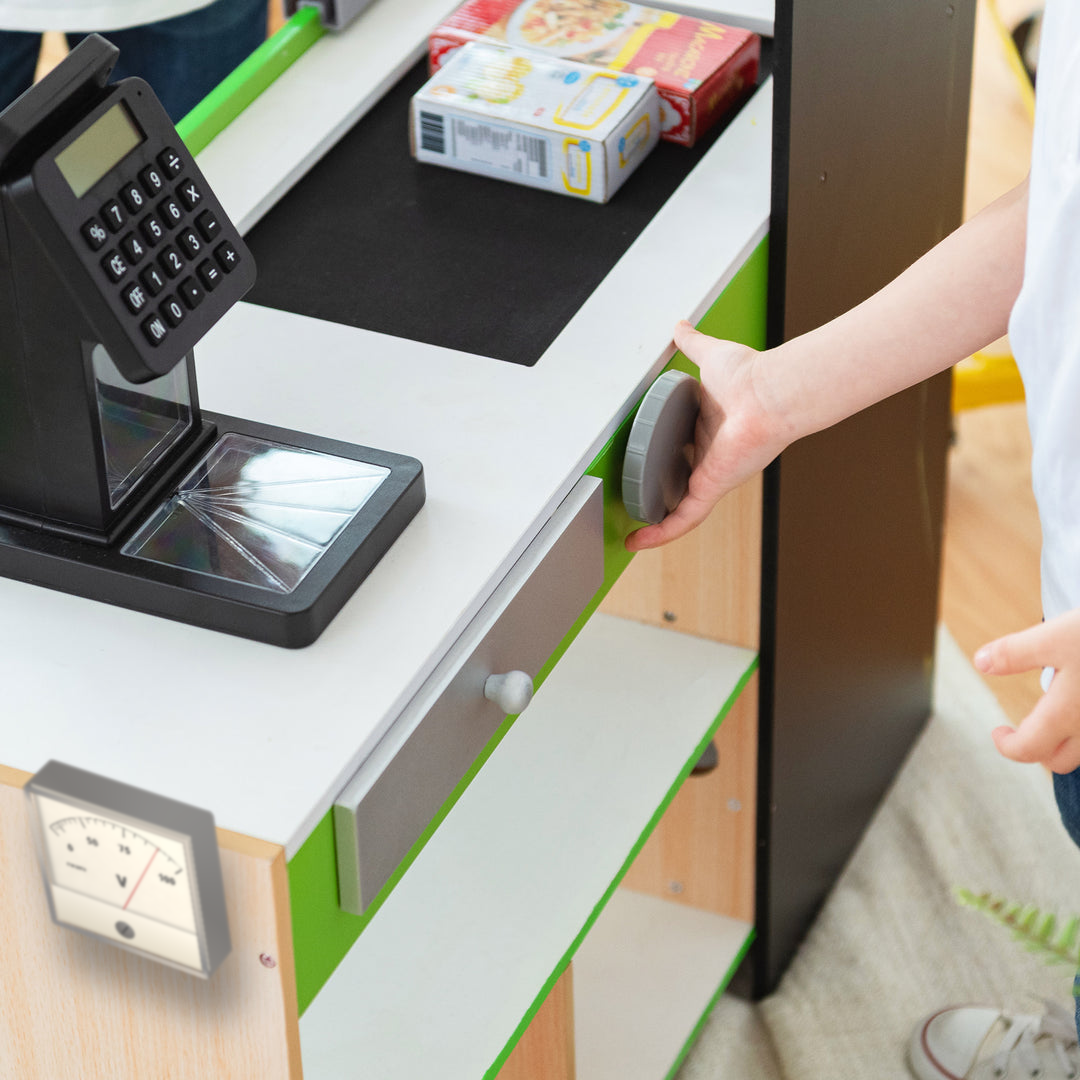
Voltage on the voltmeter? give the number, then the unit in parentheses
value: 90 (V)
